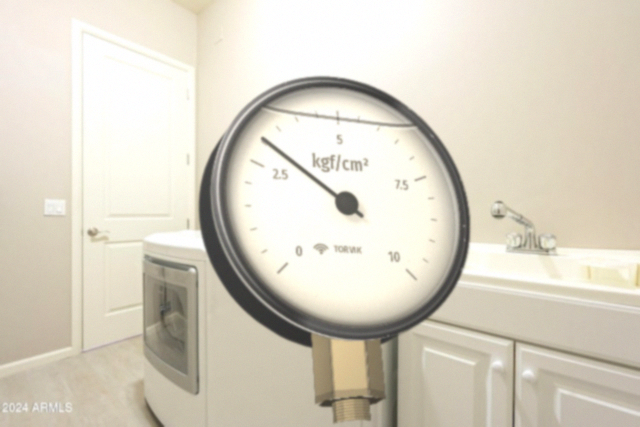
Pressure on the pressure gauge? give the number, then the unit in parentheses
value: 3 (kg/cm²)
